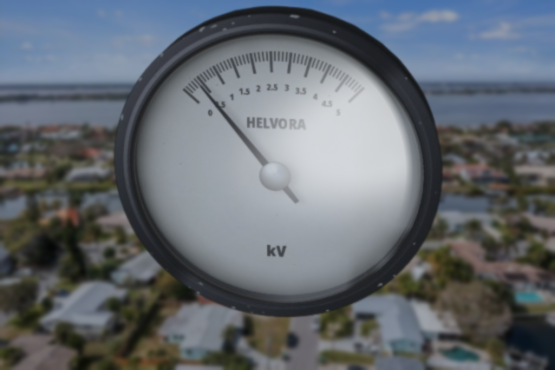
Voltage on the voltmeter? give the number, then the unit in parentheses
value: 0.5 (kV)
